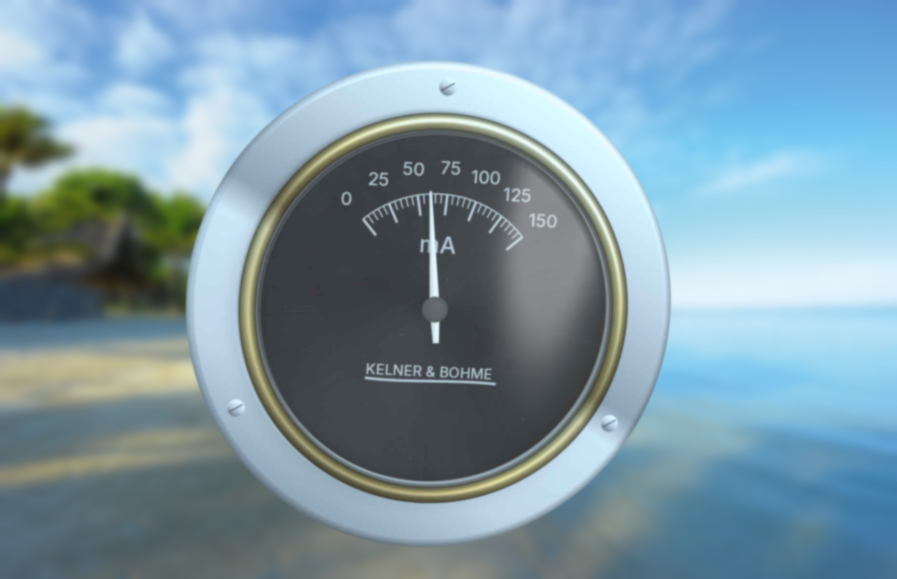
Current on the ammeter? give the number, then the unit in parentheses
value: 60 (mA)
